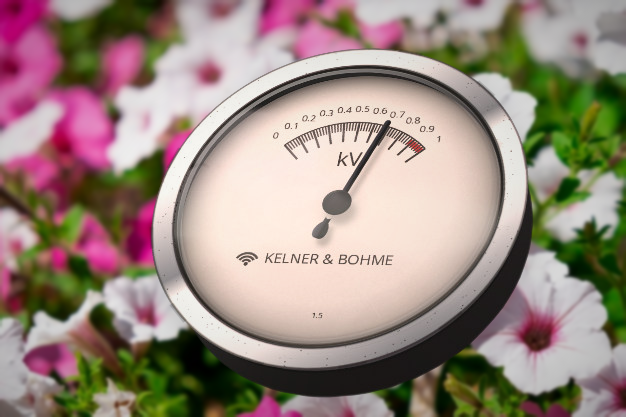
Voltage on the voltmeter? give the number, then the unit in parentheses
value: 0.7 (kV)
